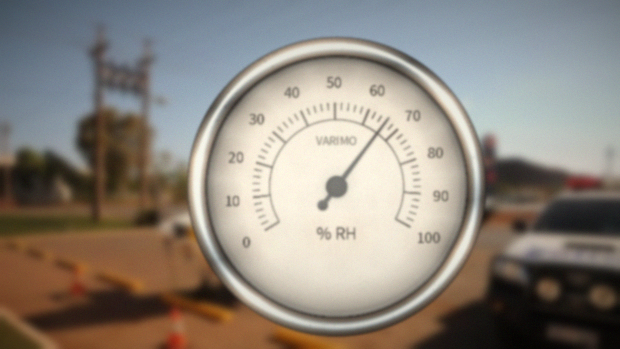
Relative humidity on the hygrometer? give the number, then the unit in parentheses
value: 66 (%)
